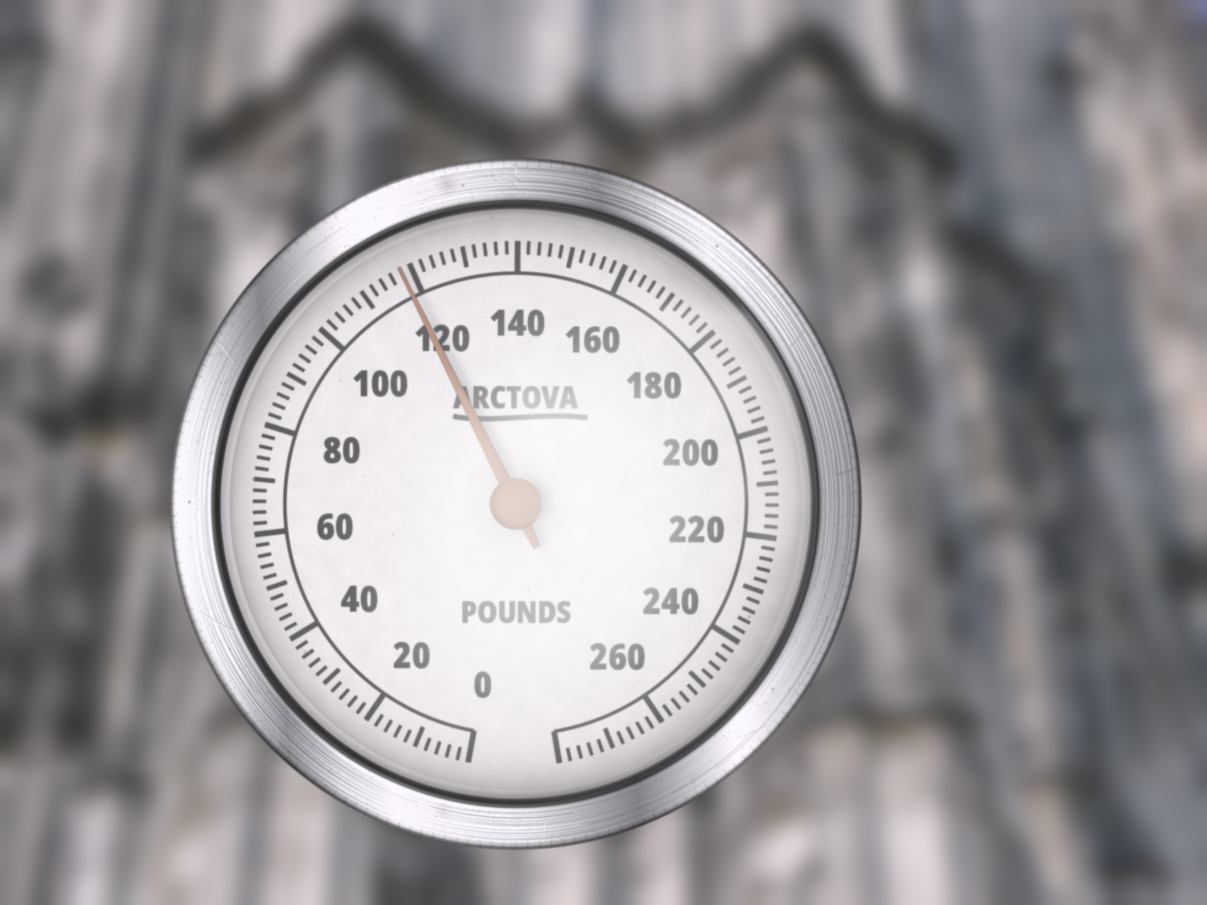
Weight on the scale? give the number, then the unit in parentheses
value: 118 (lb)
